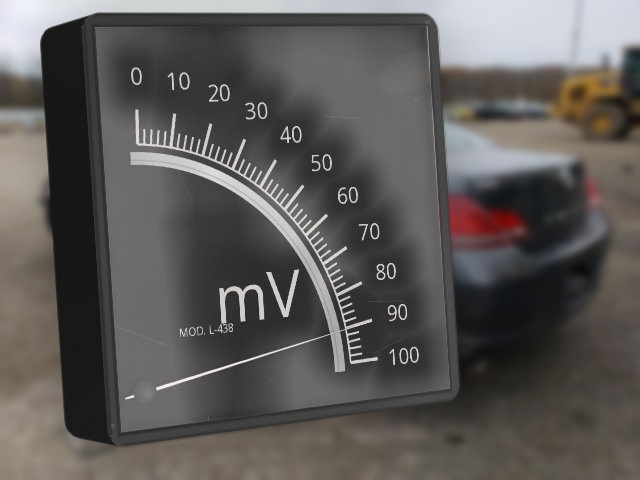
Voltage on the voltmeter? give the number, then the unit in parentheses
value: 90 (mV)
